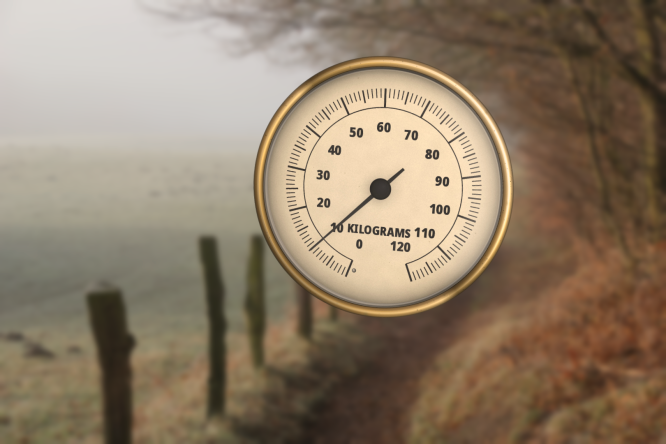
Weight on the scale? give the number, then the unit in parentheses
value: 10 (kg)
